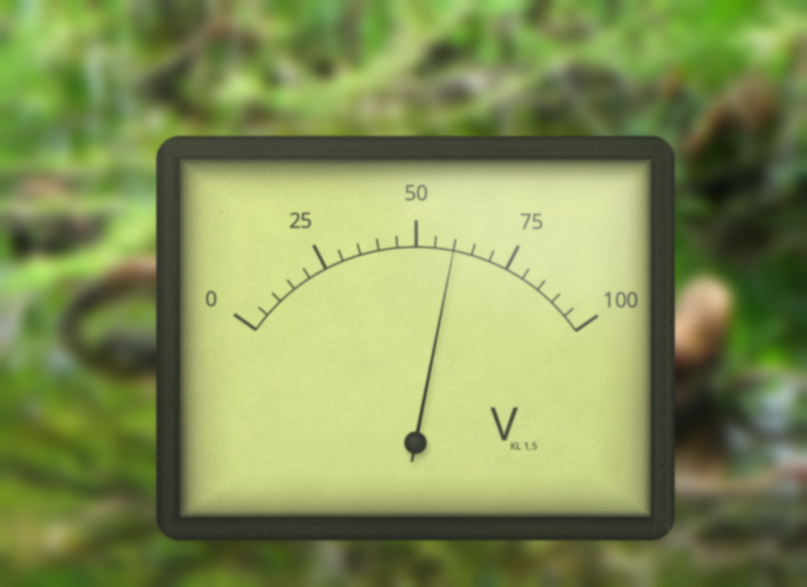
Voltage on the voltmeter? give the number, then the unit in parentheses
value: 60 (V)
